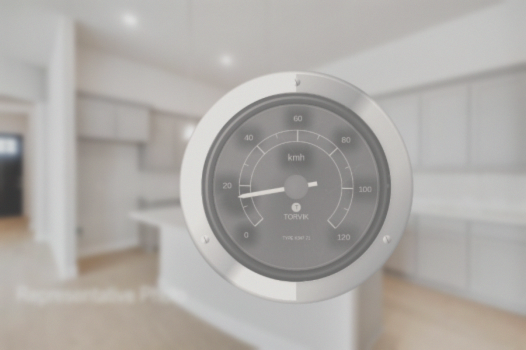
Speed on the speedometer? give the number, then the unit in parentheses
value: 15 (km/h)
